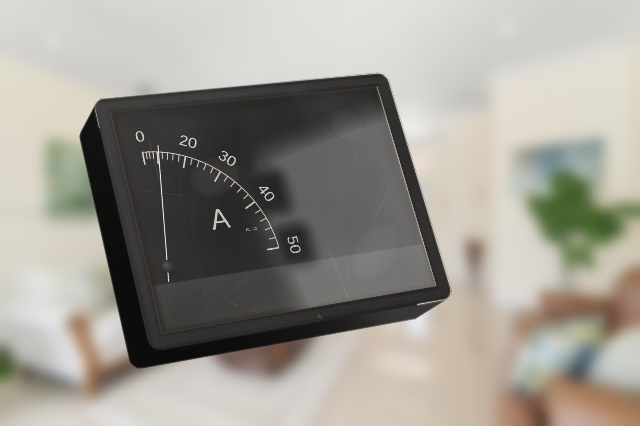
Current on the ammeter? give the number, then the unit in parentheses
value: 10 (A)
